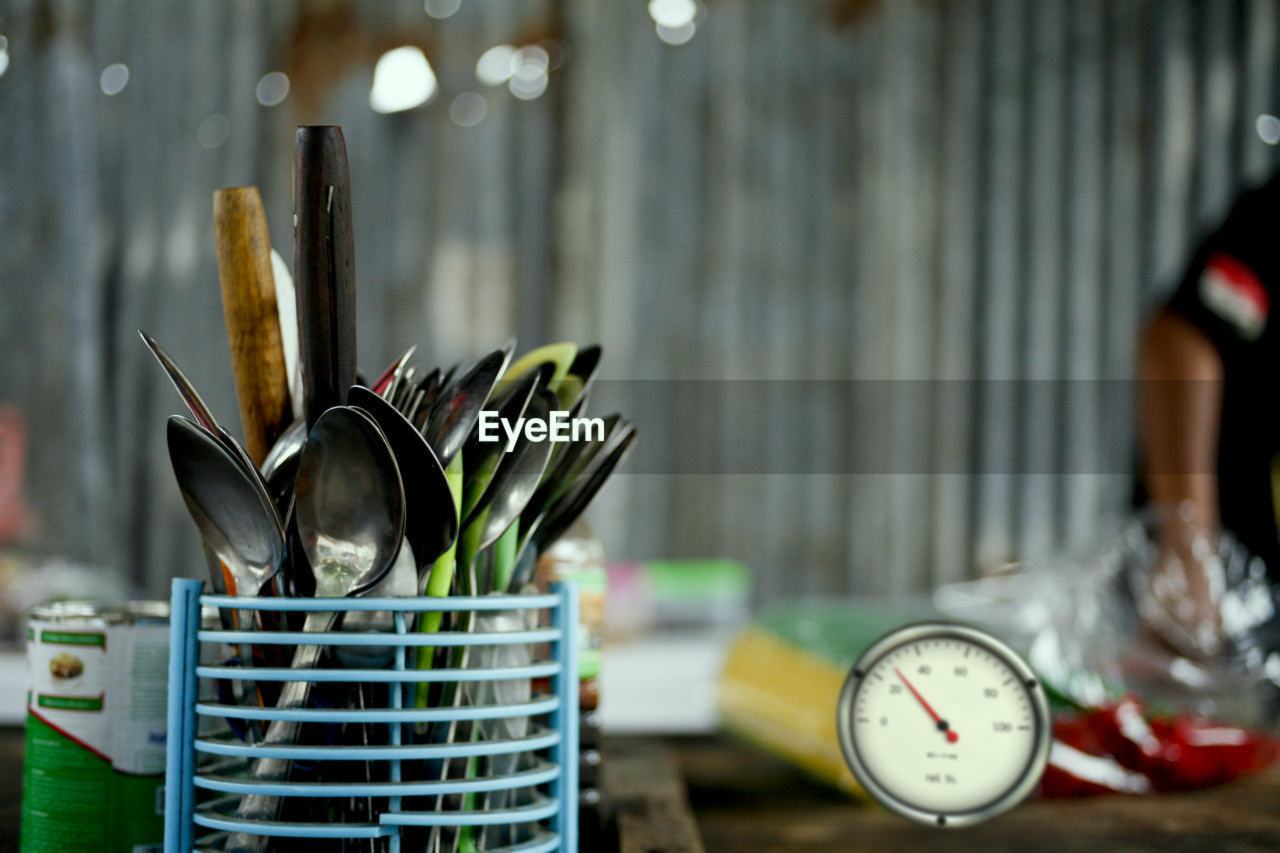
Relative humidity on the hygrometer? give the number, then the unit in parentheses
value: 28 (%)
